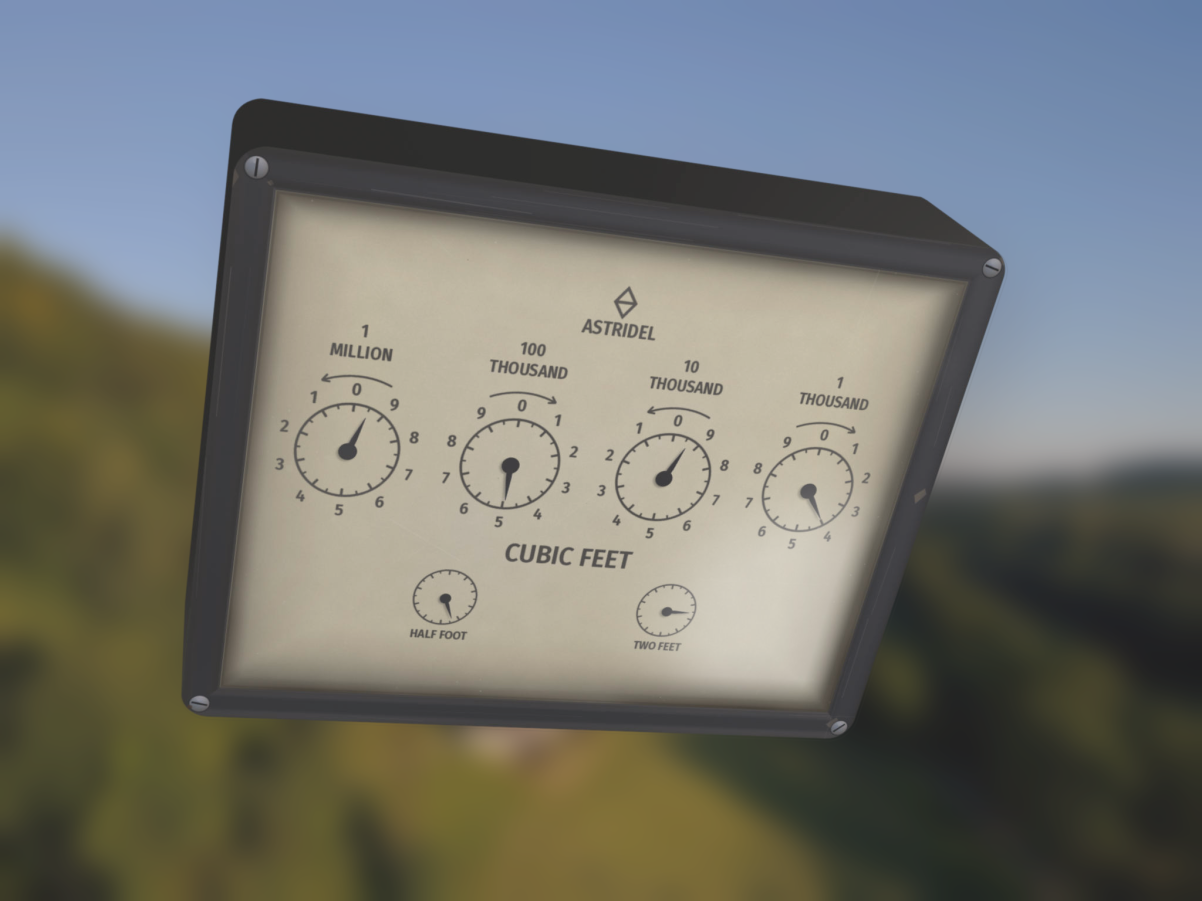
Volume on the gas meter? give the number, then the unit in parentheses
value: 949400 (ft³)
